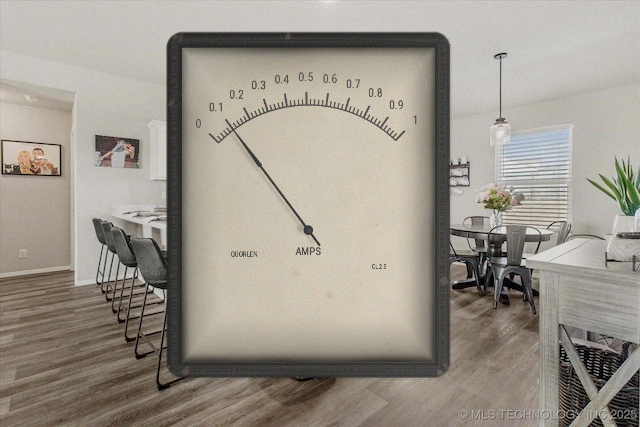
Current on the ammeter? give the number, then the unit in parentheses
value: 0.1 (A)
